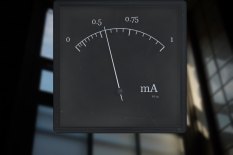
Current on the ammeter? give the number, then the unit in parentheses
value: 0.55 (mA)
